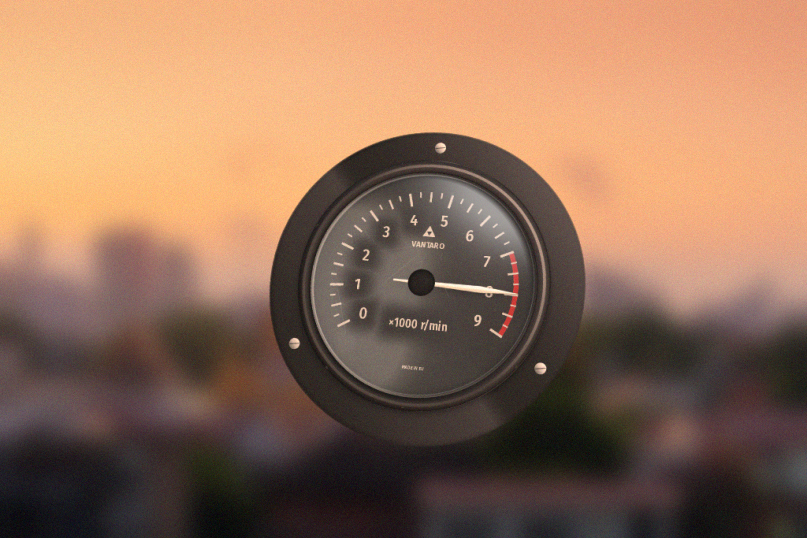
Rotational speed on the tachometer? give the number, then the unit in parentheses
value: 8000 (rpm)
